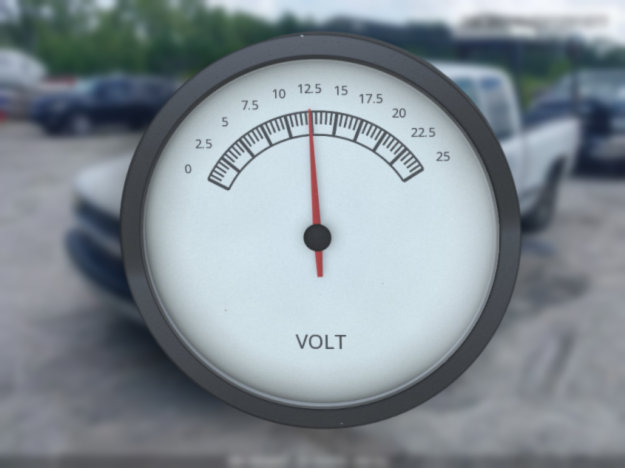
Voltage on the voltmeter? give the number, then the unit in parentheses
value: 12.5 (V)
